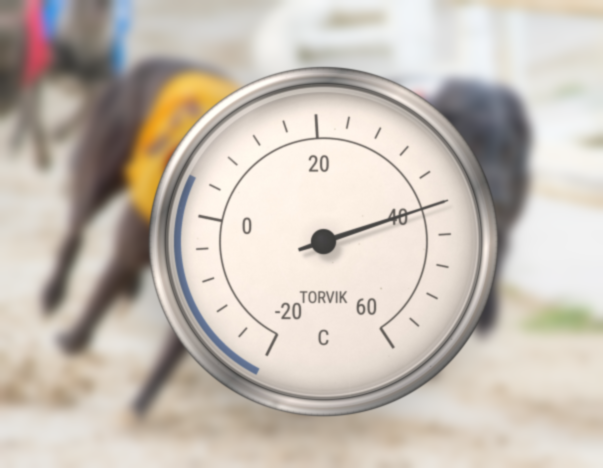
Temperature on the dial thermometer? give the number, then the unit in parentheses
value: 40 (°C)
